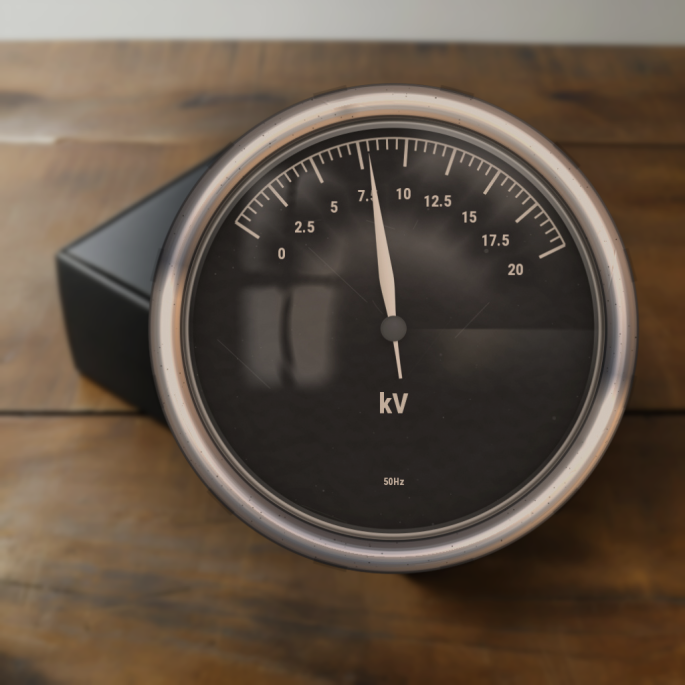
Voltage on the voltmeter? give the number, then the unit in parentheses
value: 8 (kV)
